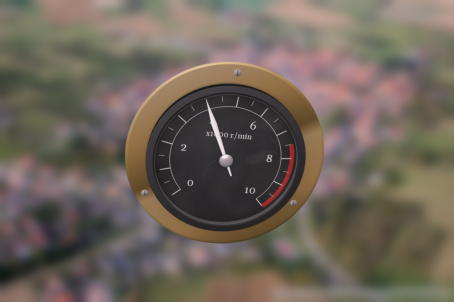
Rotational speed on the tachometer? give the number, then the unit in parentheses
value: 4000 (rpm)
